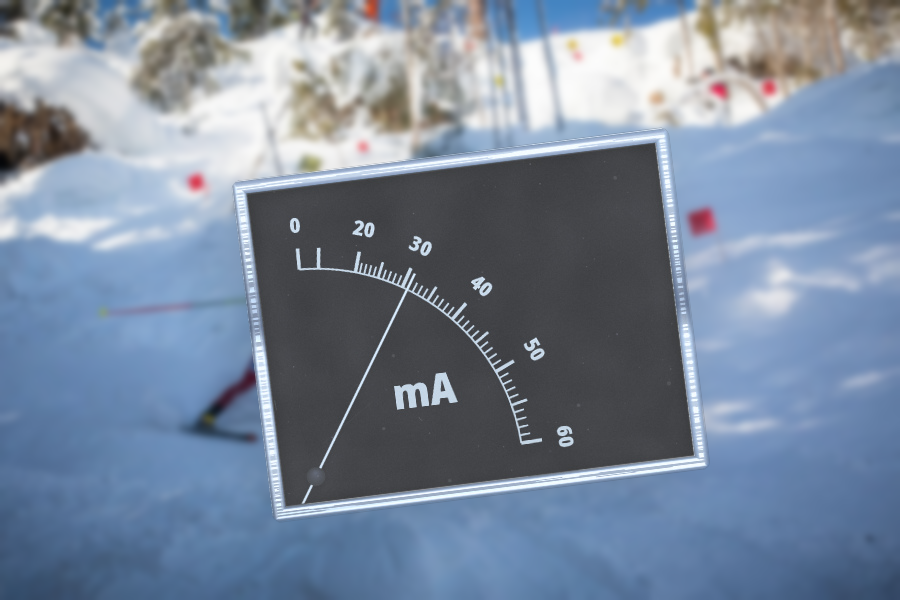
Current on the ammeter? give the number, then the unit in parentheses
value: 31 (mA)
